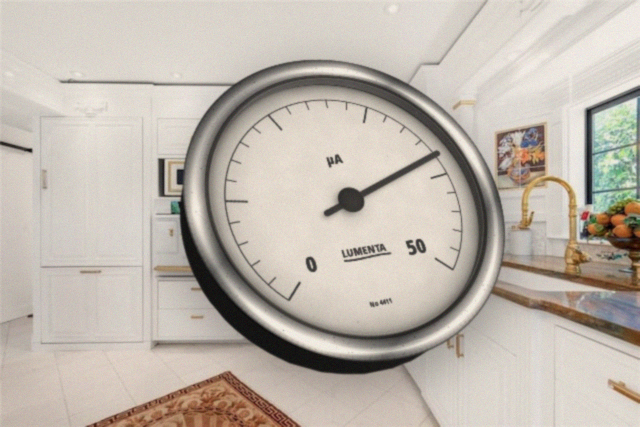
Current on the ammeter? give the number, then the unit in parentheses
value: 38 (µA)
